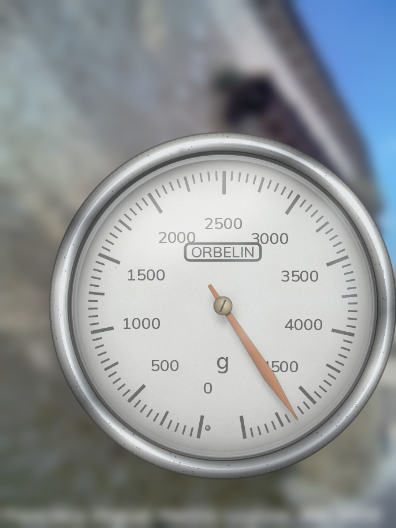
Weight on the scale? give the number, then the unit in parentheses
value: 4650 (g)
